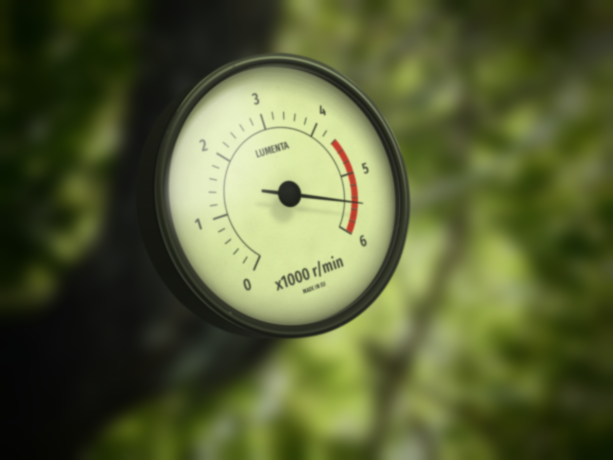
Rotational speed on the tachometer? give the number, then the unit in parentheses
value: 5500 (rpm)
